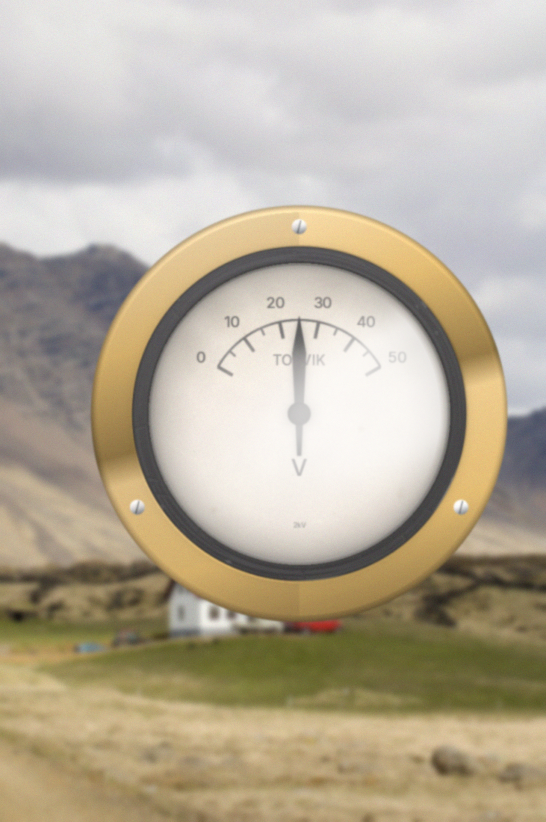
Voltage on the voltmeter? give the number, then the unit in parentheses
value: 25 (V)
